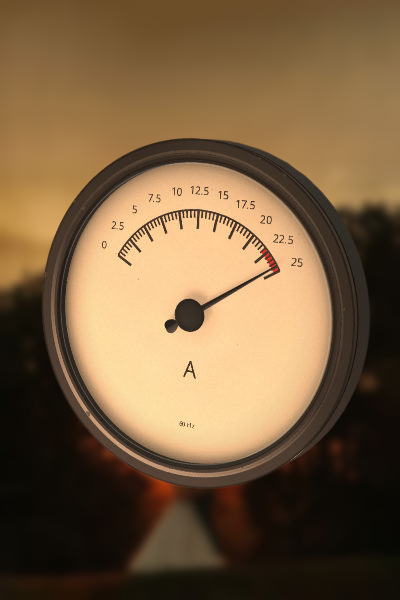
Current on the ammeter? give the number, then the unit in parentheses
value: 24.5 (A)
